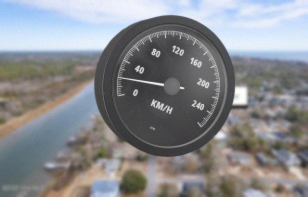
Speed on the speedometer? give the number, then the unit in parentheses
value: 20 (km/h)
